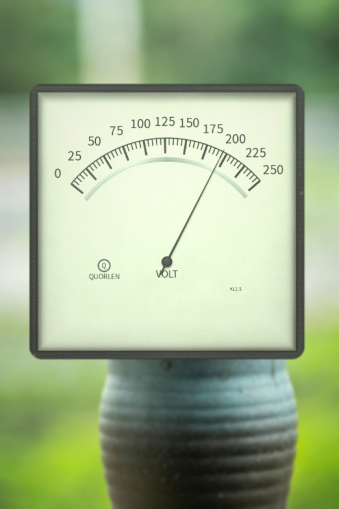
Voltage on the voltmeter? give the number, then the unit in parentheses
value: 195 (V)
